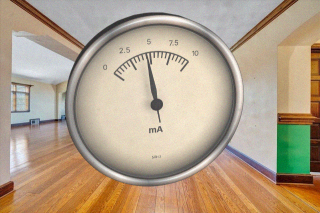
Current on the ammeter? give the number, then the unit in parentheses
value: 4.5 (mA)
